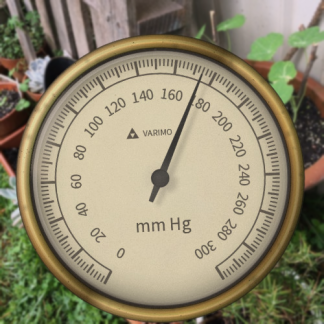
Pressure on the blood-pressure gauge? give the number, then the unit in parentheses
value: 174 (mmHg)
